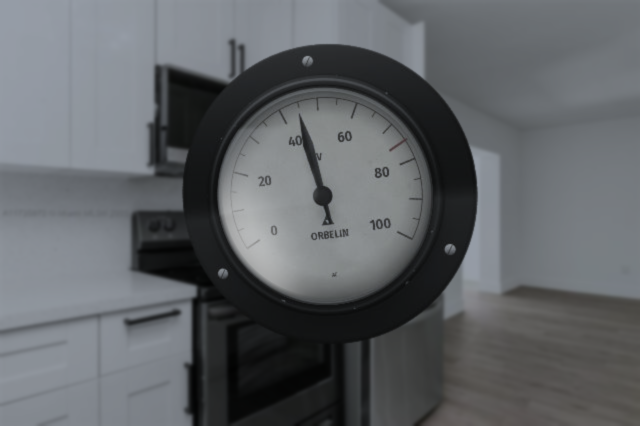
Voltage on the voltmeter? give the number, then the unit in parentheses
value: 45 (V)
